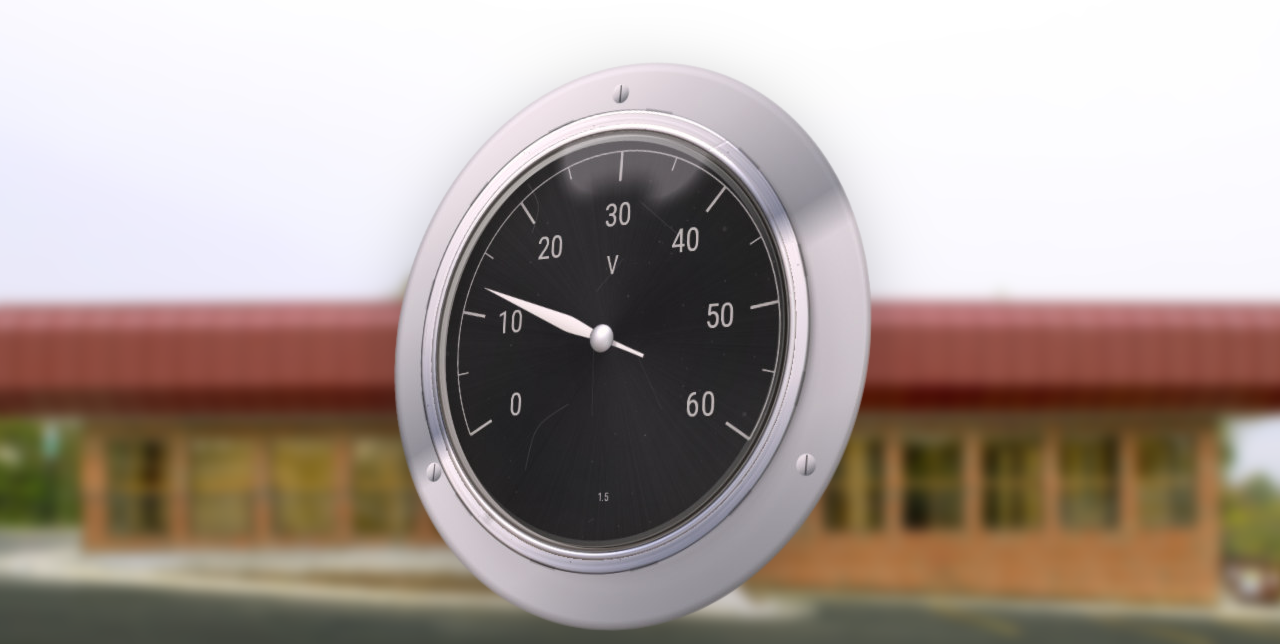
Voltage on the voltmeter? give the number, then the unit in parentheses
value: 12.5 (V)
